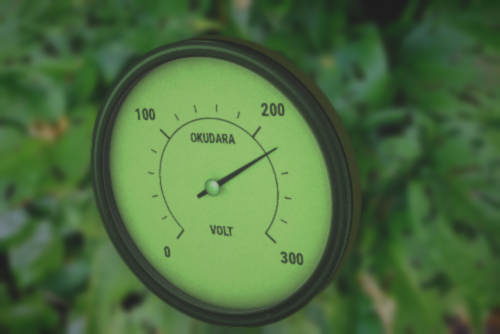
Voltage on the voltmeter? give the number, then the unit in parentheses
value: 220 (V)
